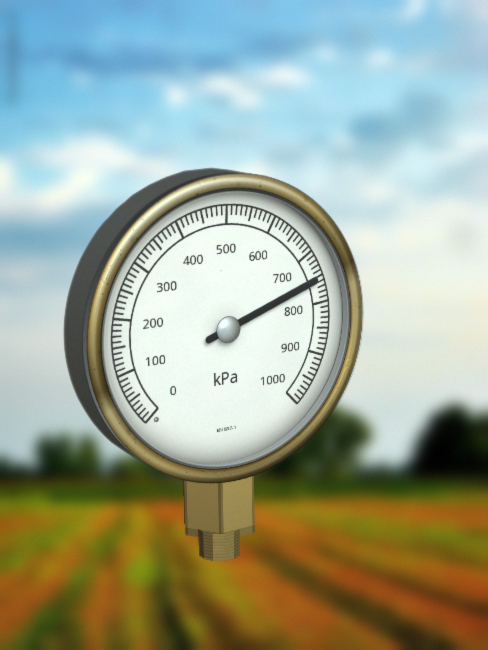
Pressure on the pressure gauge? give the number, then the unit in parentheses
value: 750 (kPa)
